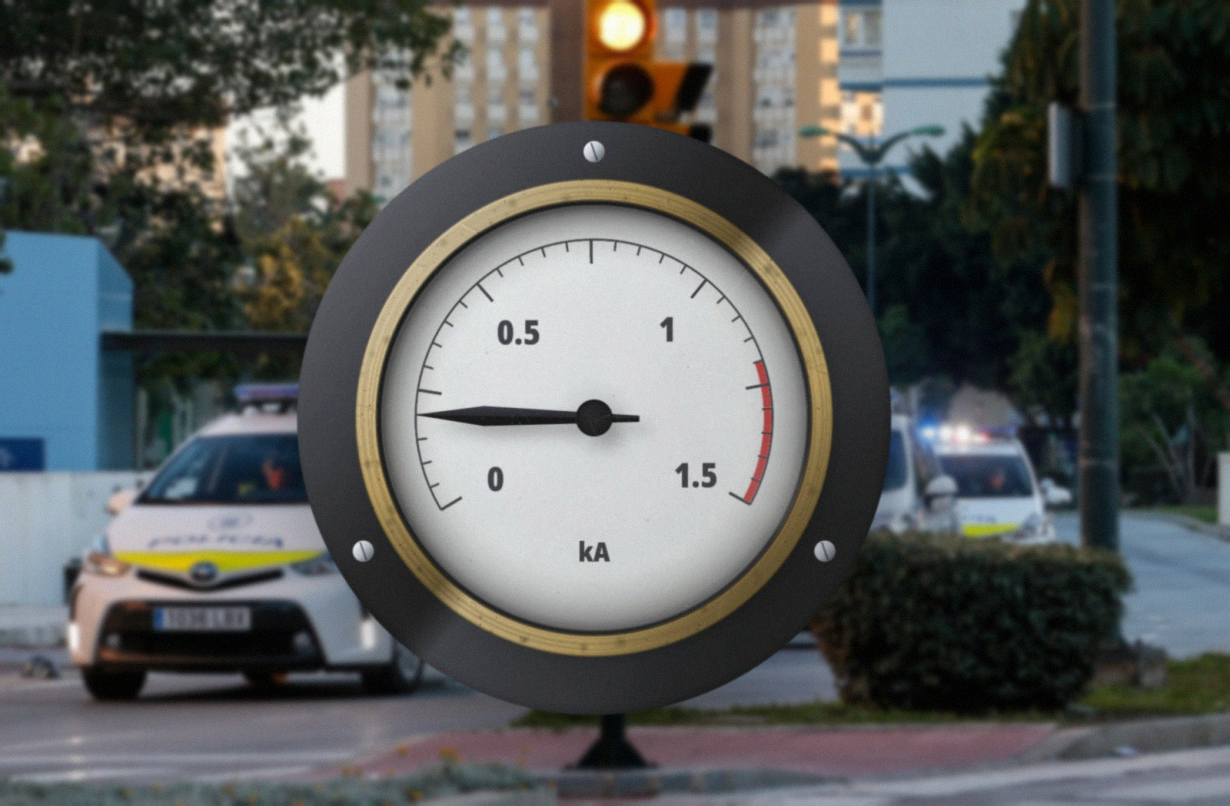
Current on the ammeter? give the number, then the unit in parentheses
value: 0.2 (kA)
